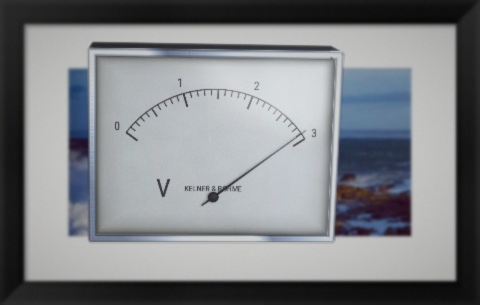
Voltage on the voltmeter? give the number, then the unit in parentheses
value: 2.9 (V)
